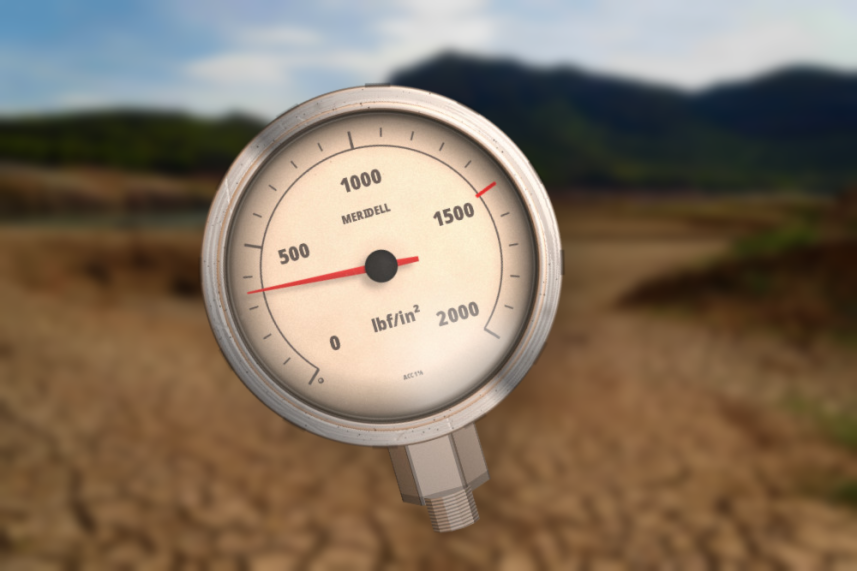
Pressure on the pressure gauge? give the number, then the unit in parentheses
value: 350 (psi)
